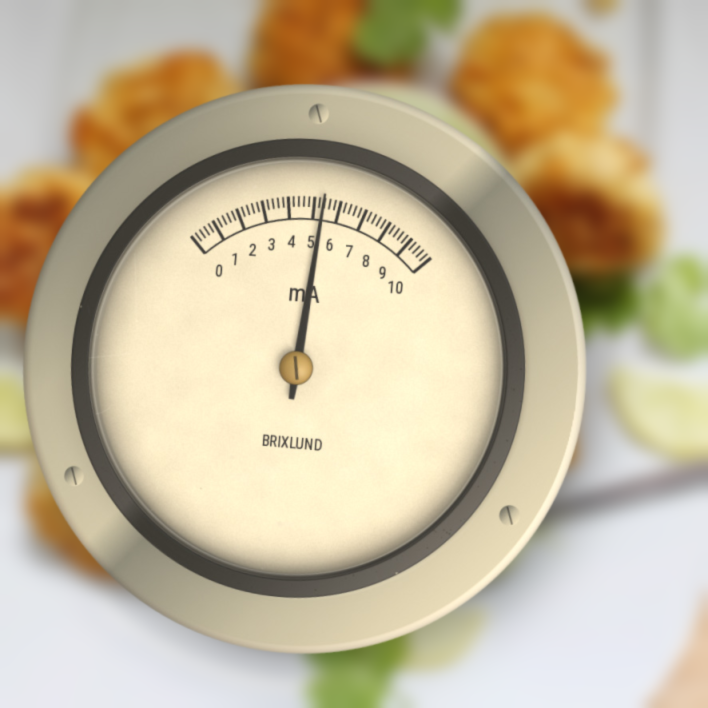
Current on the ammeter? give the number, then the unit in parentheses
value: 5.4 (mA)
